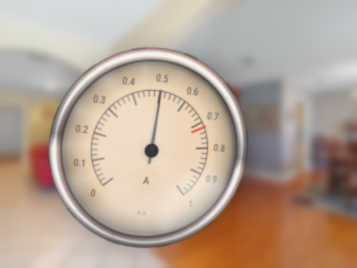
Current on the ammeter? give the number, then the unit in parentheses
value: 0.5 (A)
